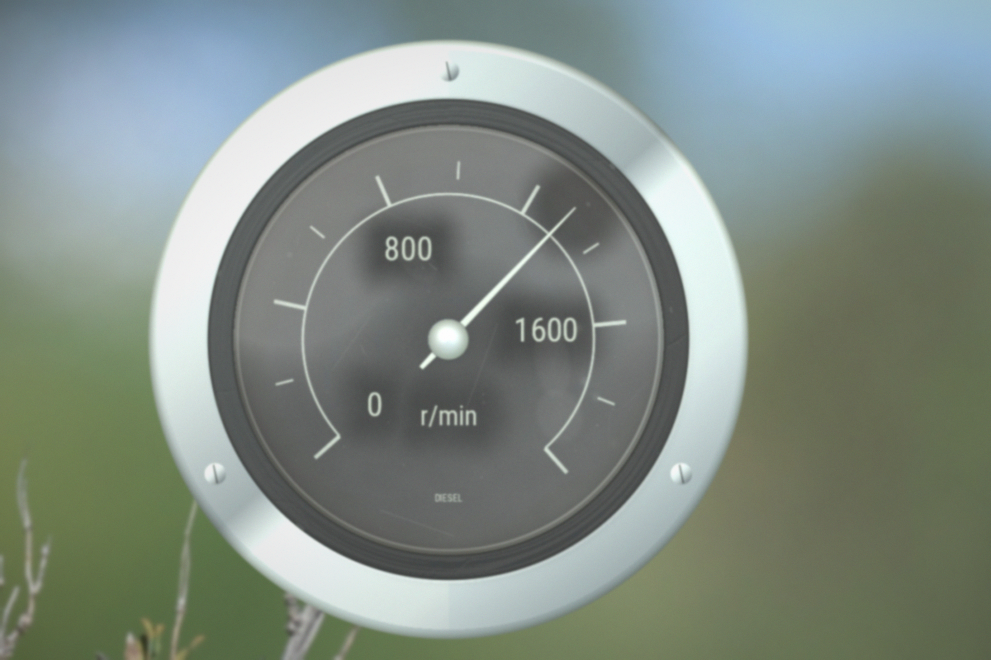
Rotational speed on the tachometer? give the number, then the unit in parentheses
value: 1300 (rpm)
